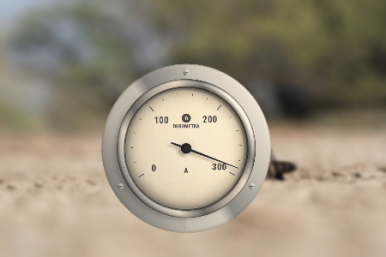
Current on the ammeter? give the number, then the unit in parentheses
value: 290 (A)
